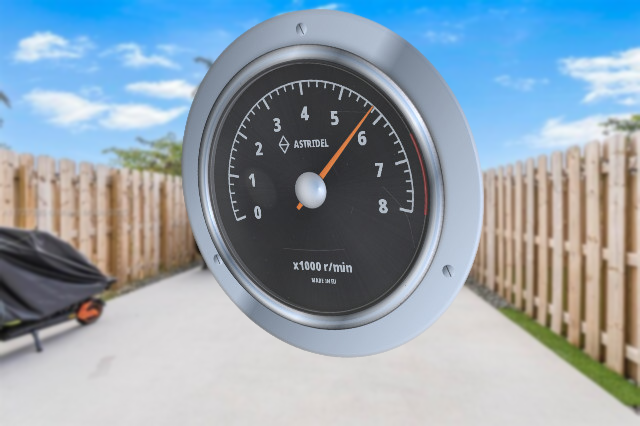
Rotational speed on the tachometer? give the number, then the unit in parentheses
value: 5800 (rpm)
